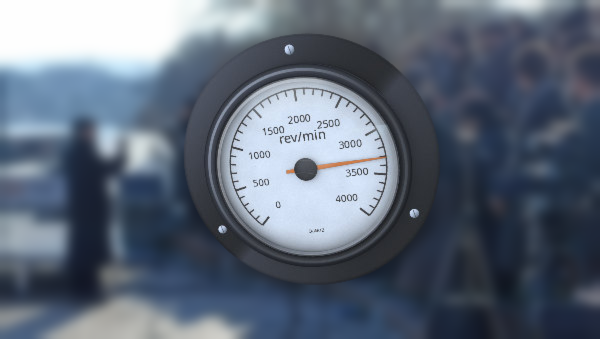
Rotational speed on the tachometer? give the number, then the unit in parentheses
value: 3300 (rpm)
